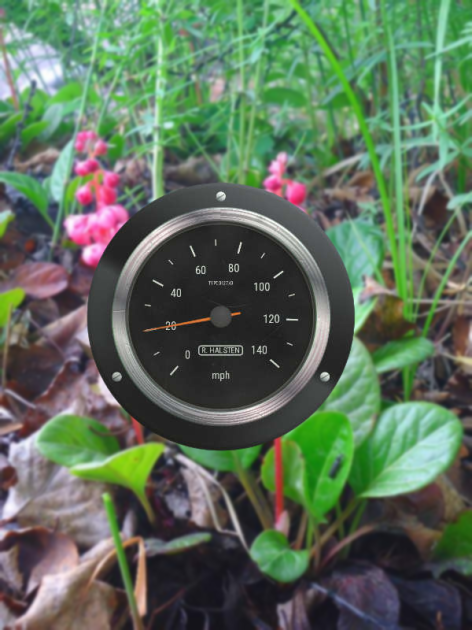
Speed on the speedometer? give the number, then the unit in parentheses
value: 20 (mph)
